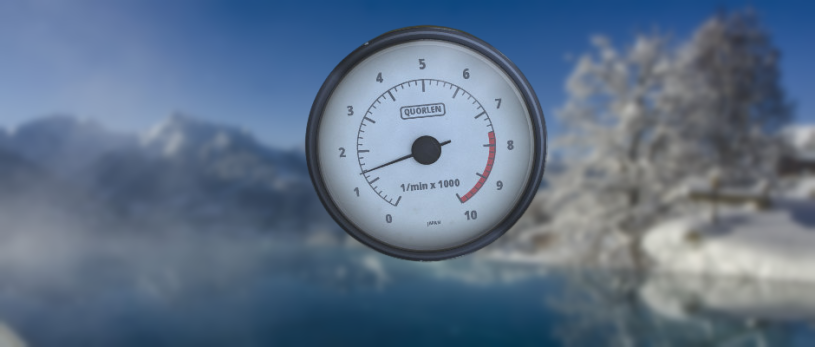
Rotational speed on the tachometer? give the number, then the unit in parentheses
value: 1400 (rpm)
